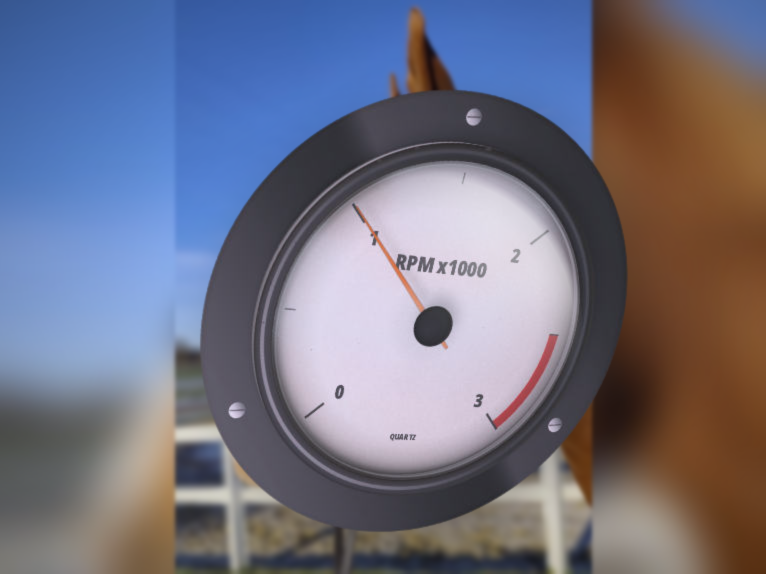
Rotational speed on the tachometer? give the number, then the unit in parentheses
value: 1000 (rpm)
